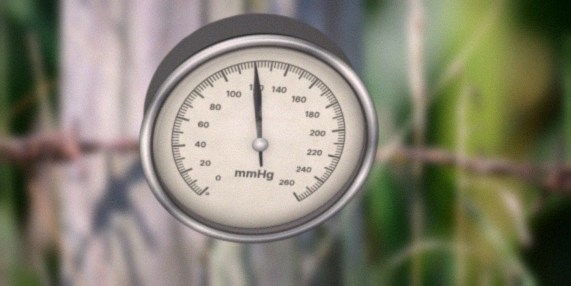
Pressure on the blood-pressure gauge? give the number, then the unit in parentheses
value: 120 (mmHg)
